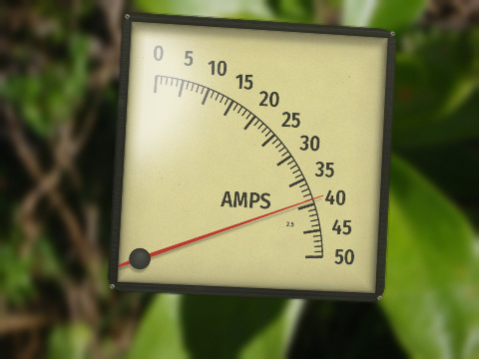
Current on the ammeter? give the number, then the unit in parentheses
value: 39 (A)
